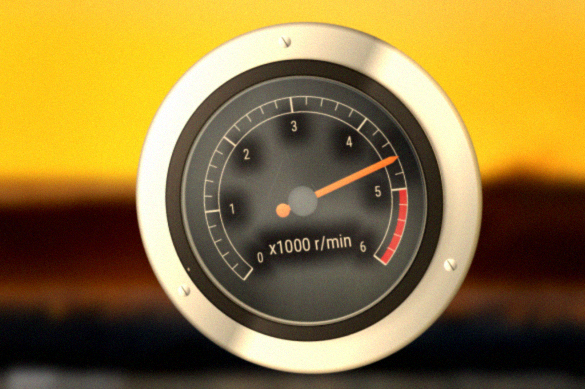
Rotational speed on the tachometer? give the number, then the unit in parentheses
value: 4600 (rpm)
